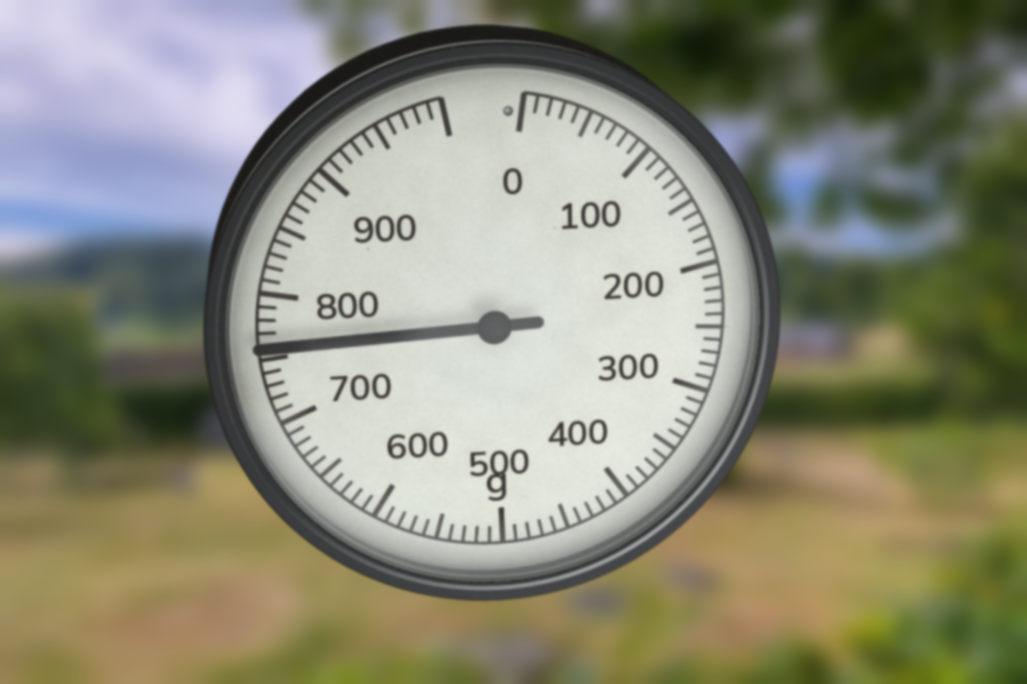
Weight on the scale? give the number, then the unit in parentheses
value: 760 (g)
